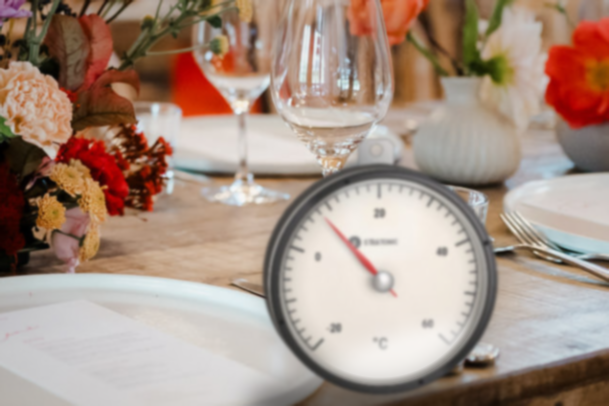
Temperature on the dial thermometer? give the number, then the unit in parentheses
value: 8 (°C)
